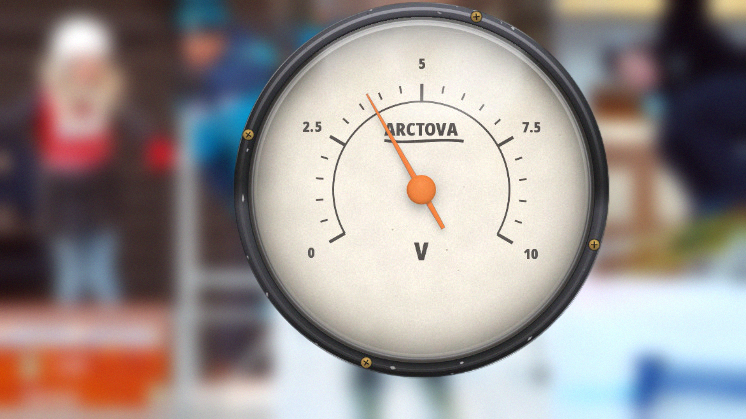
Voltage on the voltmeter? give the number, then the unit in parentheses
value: 3.75 (V)
